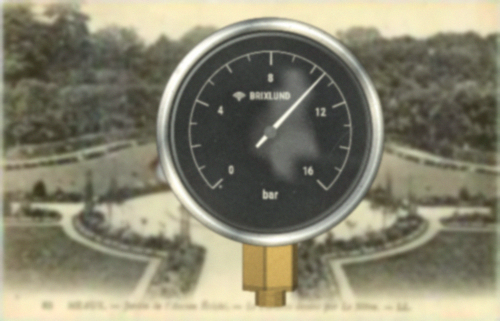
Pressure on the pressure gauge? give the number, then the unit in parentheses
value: 10.5 (bar)
